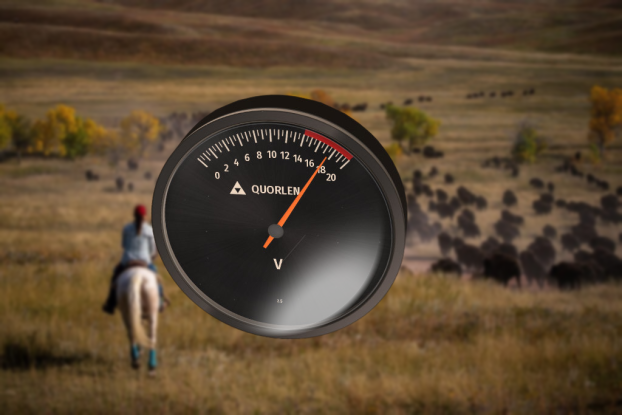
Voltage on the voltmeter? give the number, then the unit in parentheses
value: 17.5 (V)
